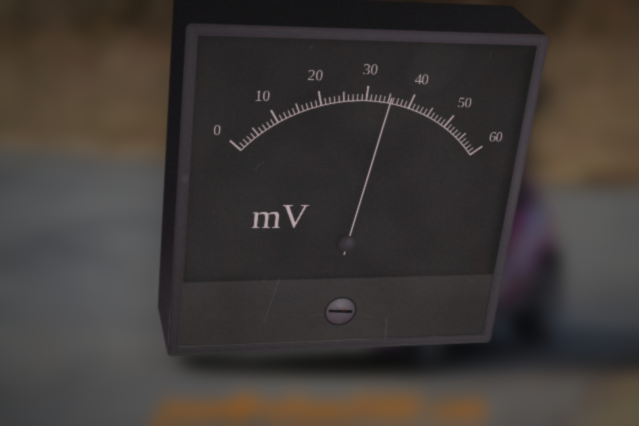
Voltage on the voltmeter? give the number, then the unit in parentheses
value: 35 (mV)
